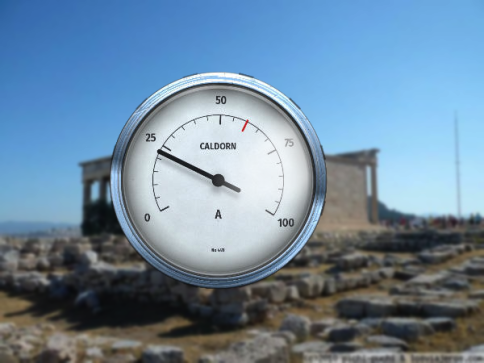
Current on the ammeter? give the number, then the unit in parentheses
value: 22.5 (A)
